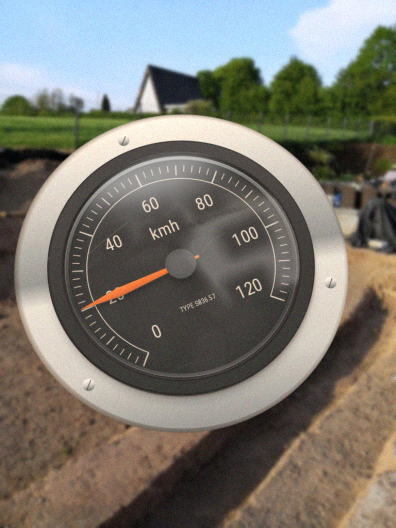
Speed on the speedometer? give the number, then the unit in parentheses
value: 20 (km/h)
